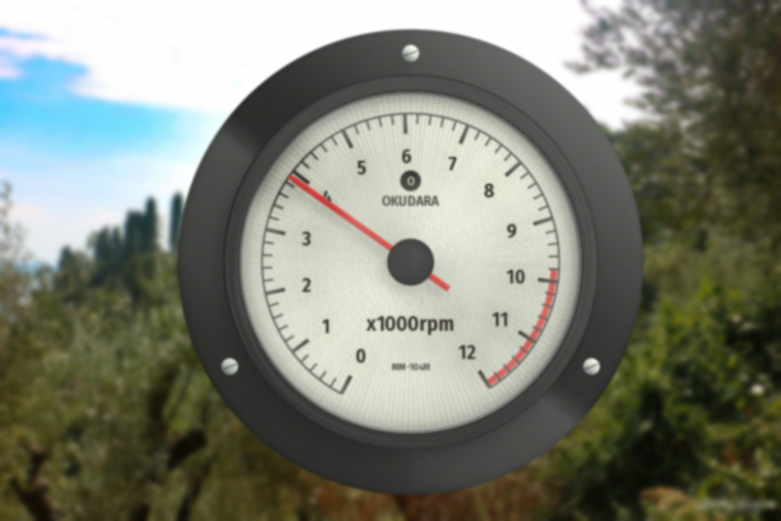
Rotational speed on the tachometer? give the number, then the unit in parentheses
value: 3900 (rpm)
